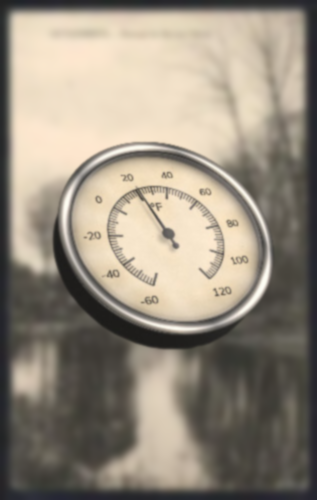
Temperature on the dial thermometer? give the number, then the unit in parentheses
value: 20 (°F)
